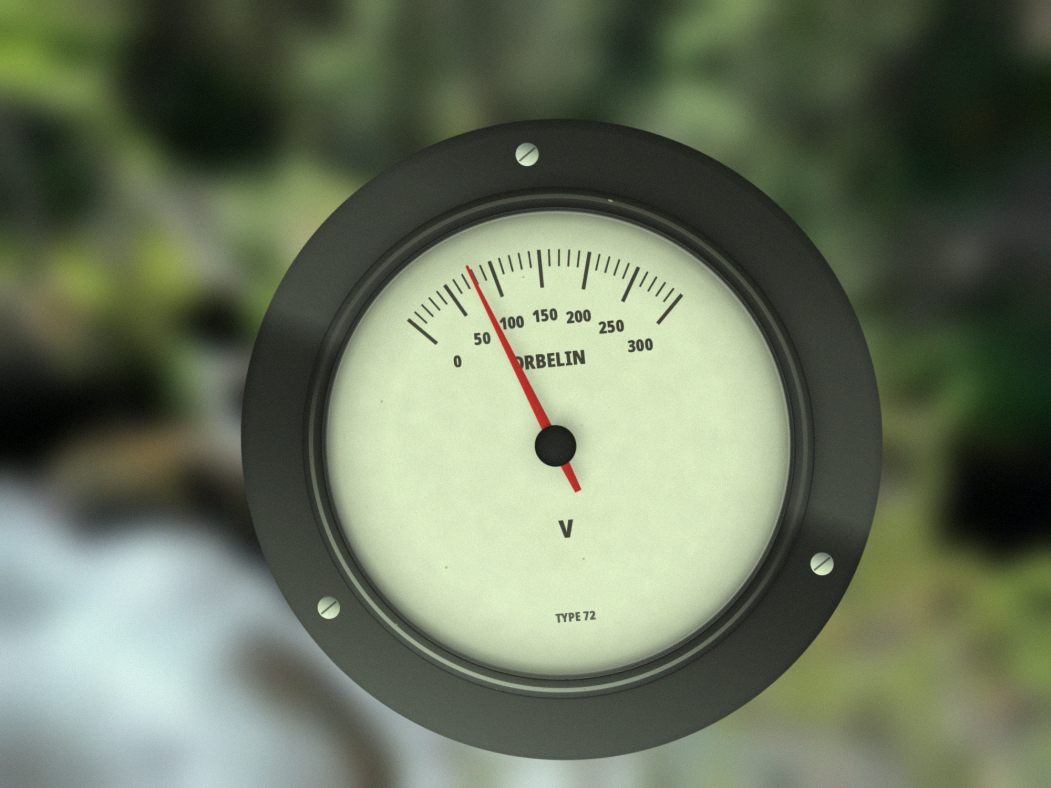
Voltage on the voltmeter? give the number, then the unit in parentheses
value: 80 (V)
